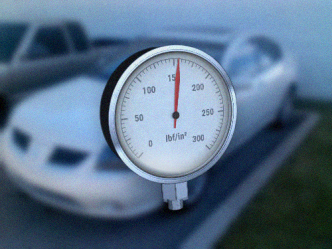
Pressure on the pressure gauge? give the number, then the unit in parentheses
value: 155 (psi)
